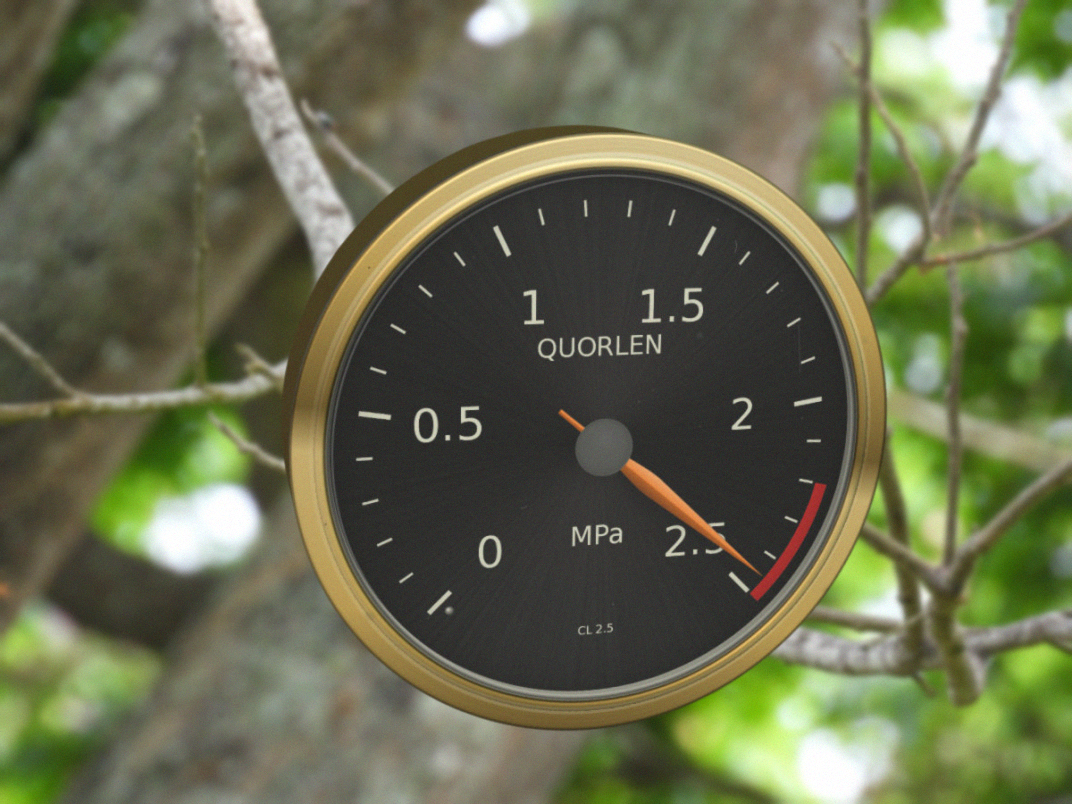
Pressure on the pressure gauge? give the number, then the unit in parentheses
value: 2.45 (MPa)
